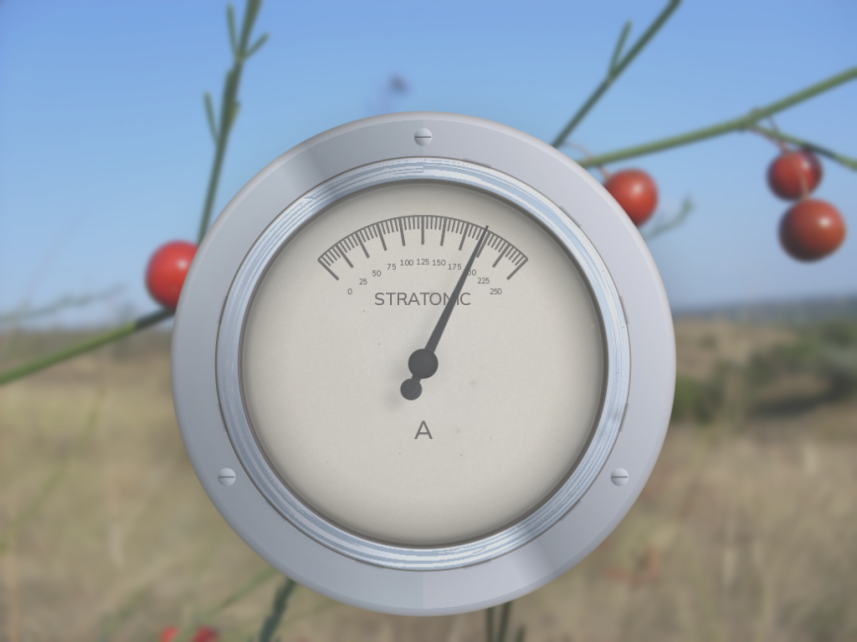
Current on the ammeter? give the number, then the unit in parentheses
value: 195 (A)
